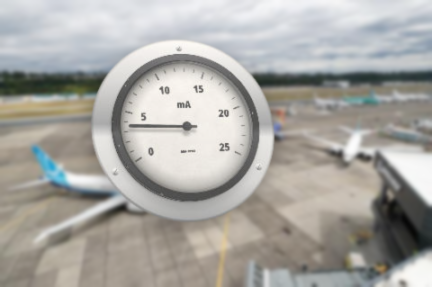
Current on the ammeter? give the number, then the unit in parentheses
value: 3.5 (mA)
